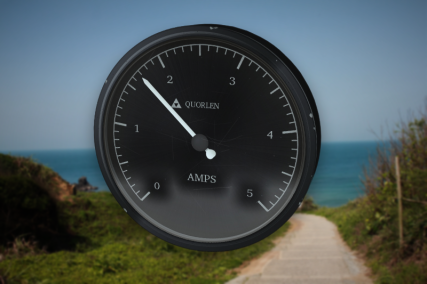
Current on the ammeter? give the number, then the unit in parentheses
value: 1.7 (A)
